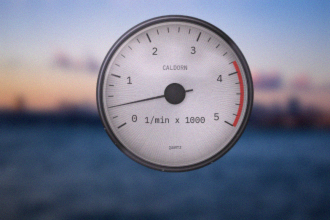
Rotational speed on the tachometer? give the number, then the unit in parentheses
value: 400 (rpm)
